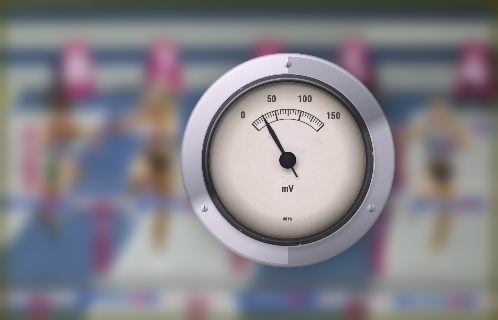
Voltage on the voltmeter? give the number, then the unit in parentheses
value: 25 (mV)
